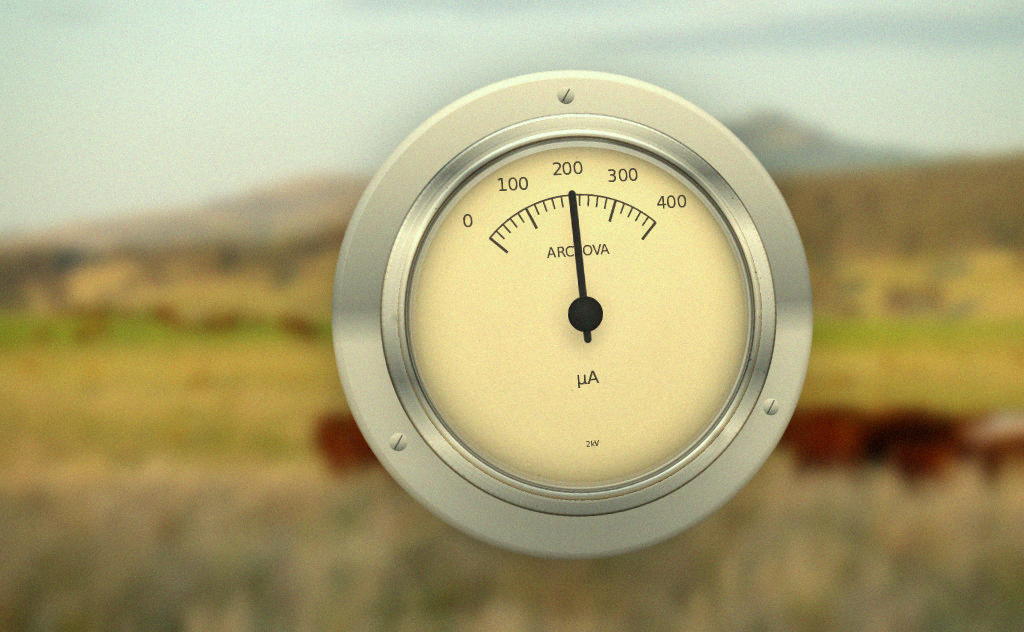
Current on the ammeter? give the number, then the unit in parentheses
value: 200 (µA)
